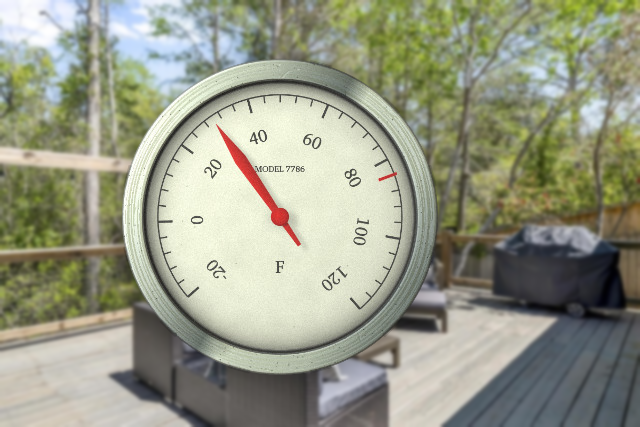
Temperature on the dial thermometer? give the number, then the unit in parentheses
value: 30 (°F)
